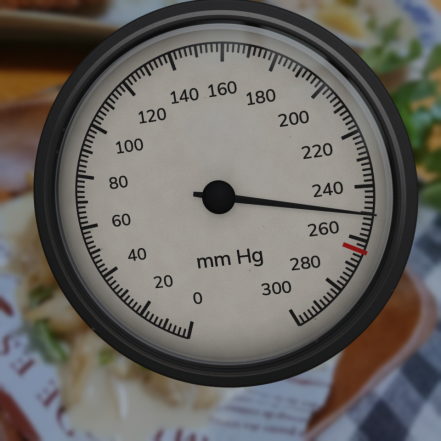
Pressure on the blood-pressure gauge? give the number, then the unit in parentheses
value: 250 (mmHg)
